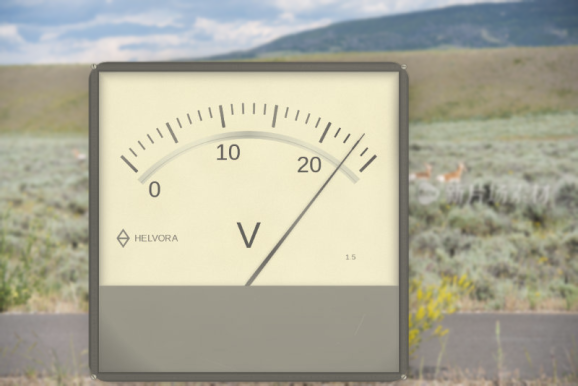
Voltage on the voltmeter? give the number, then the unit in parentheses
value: 23 (V)
